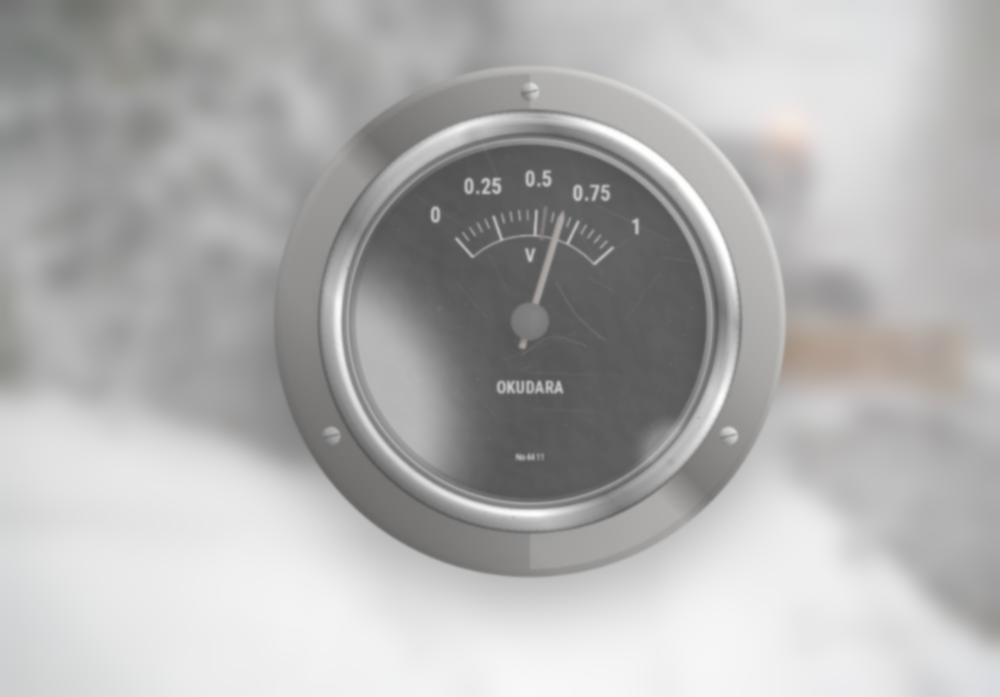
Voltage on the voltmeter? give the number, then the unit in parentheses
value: 0.65 (V)
